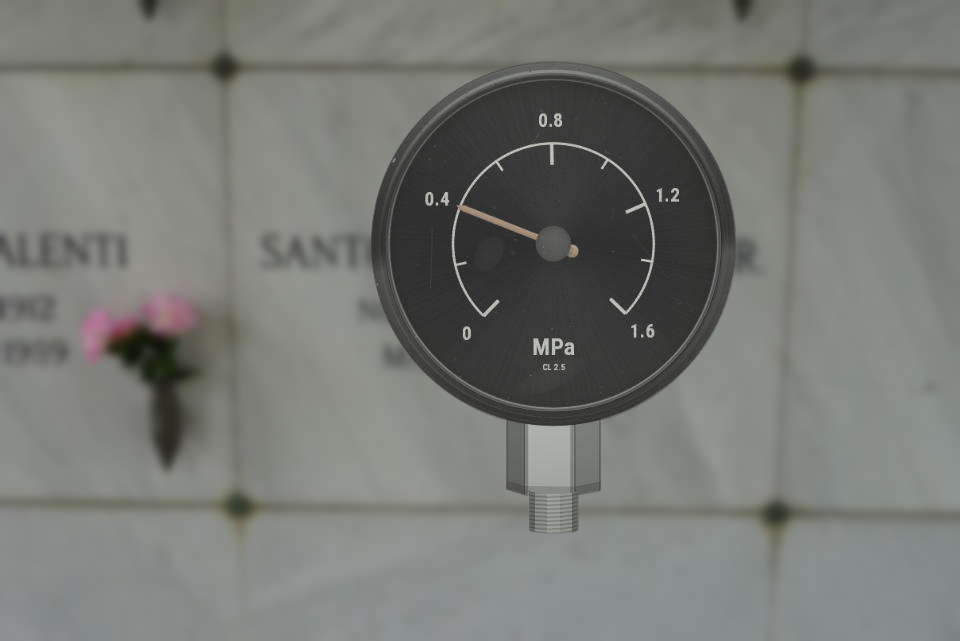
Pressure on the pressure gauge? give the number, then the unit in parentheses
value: 0.4 (MPa)
